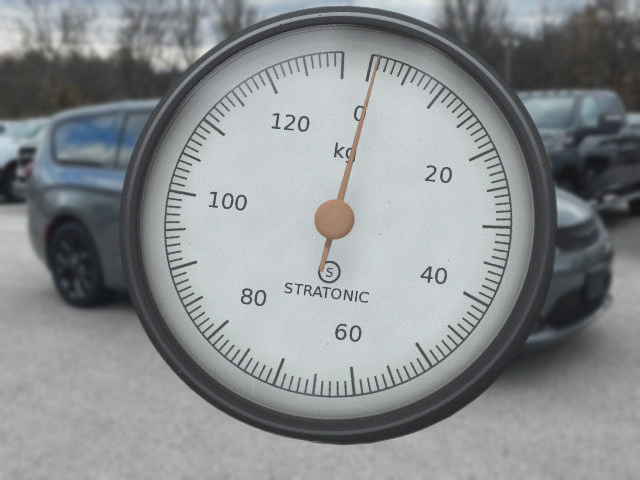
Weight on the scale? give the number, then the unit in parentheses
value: 1 (kg)
